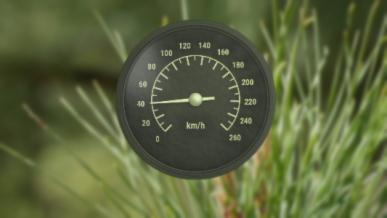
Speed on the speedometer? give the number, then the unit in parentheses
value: 40 (km/h)
